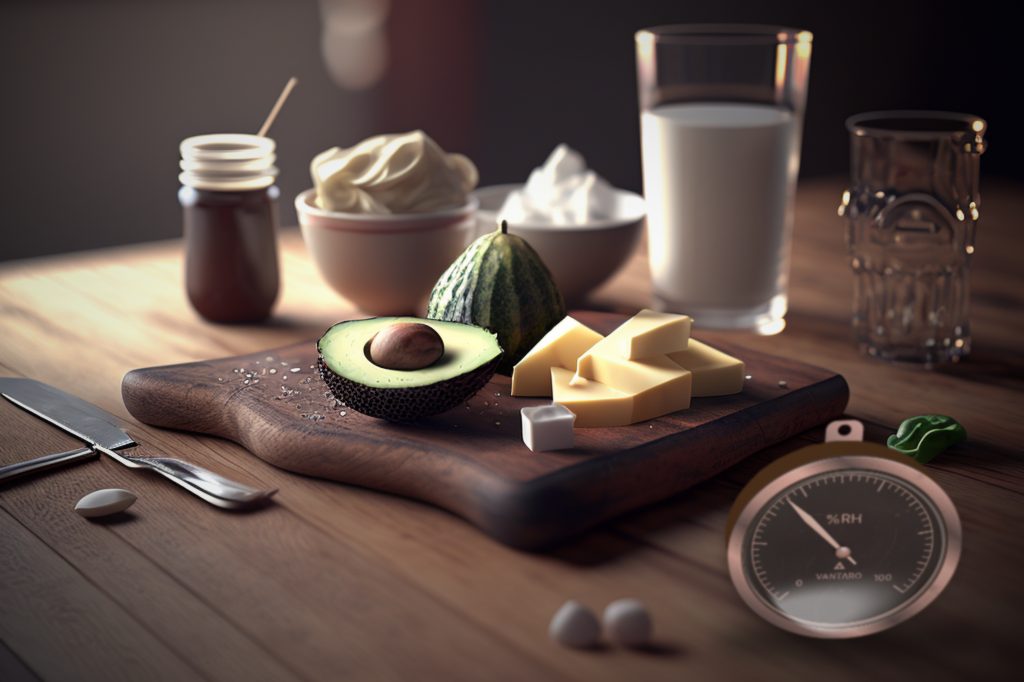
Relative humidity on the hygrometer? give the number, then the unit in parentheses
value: 36 (%)
